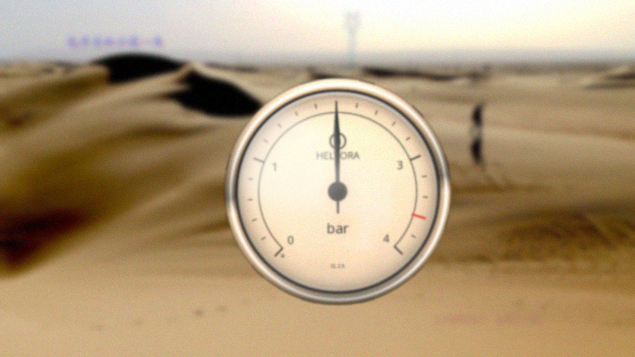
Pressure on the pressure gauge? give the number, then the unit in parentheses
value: 2 (bar)
